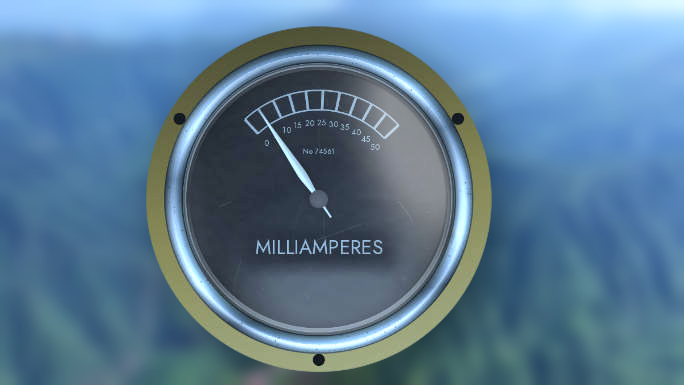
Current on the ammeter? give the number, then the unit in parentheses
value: 5 (mA)
